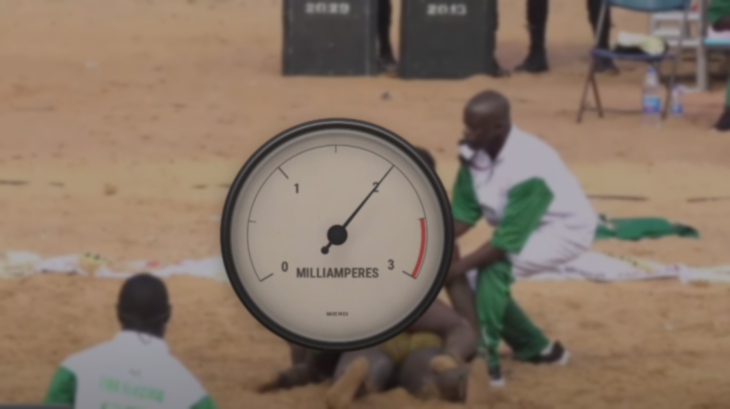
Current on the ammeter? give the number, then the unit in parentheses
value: 2 (mA)
